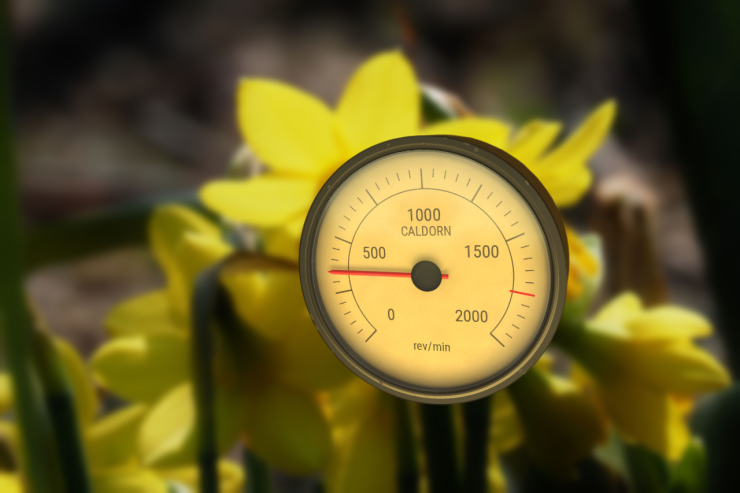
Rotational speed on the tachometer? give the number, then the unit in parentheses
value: 350 (rpm)
